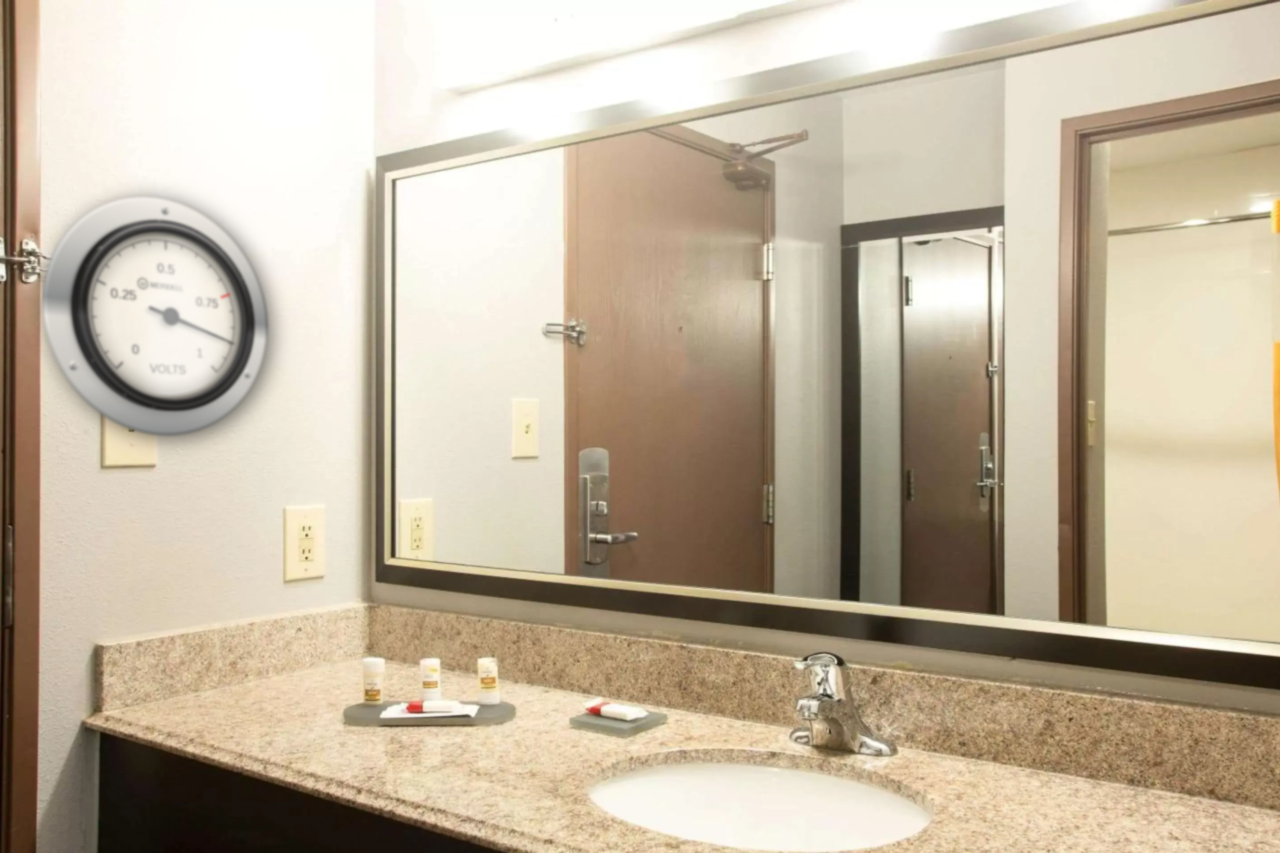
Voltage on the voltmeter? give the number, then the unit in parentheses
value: 0.9 (V)
